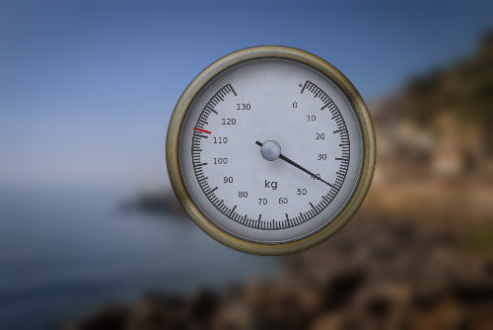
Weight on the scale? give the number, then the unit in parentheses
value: 40 (kg)
